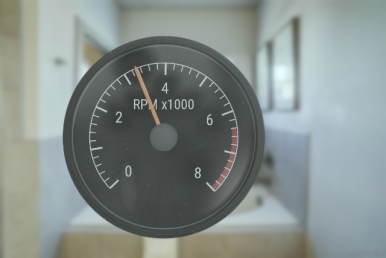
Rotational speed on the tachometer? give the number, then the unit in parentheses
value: 3300 (rpm)
